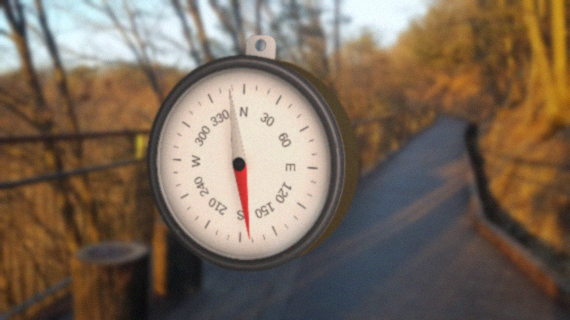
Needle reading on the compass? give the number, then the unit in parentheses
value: 170 (°)
